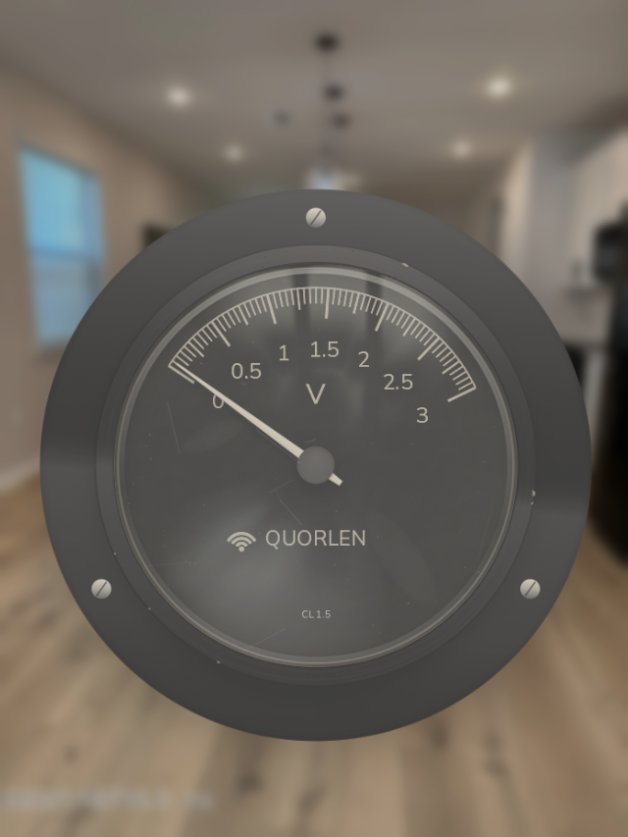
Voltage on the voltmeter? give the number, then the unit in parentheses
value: 0.05 (V)
